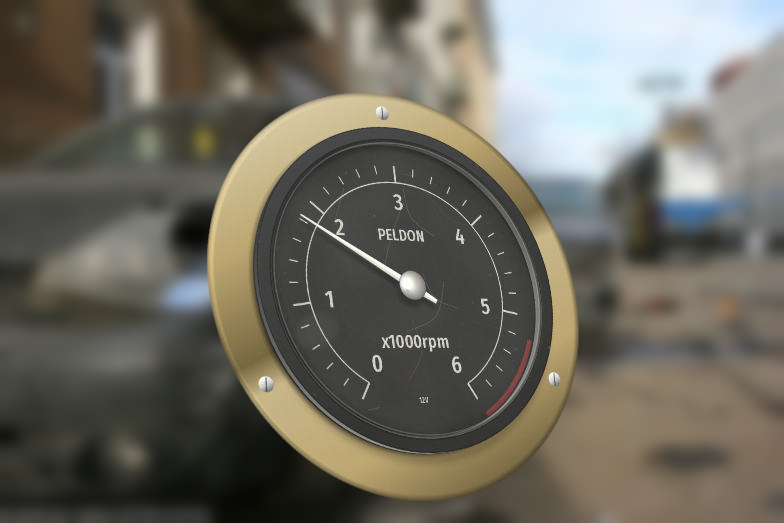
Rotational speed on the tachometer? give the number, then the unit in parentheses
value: 1800 (rpm)
